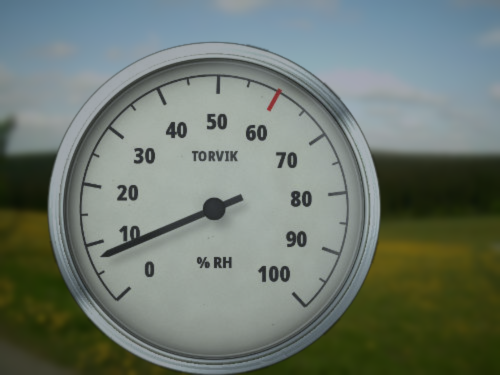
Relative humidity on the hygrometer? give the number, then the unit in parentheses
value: 7.5 (%)
